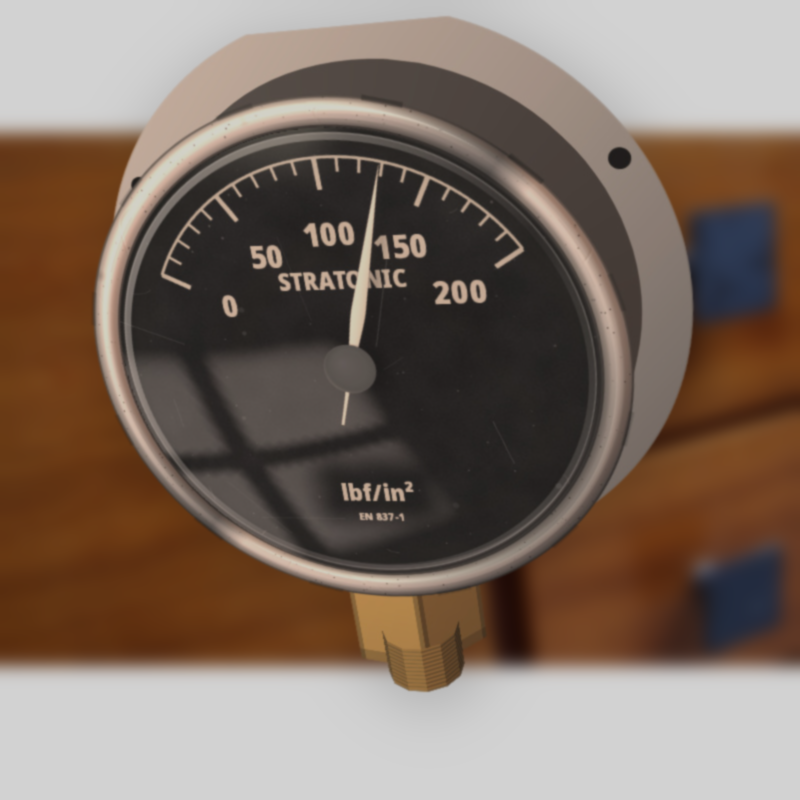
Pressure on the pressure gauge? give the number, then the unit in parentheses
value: 130 (psi)
